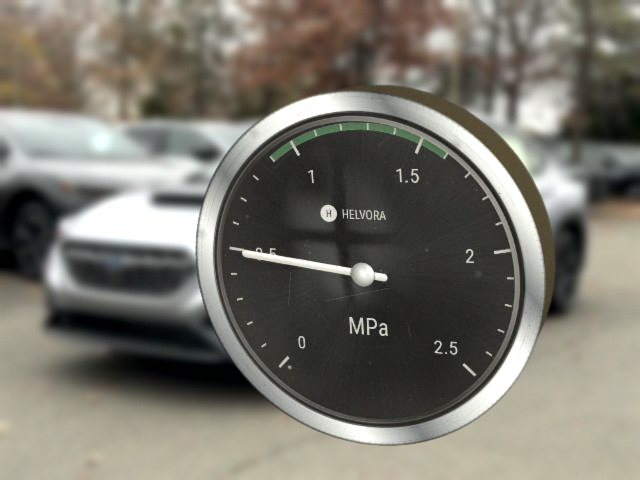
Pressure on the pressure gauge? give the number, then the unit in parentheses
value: 0.5 (MPa)
